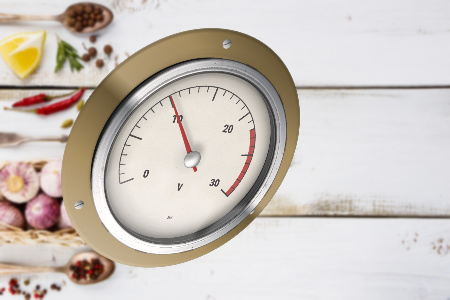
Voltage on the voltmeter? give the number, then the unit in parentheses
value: 10 (V)
